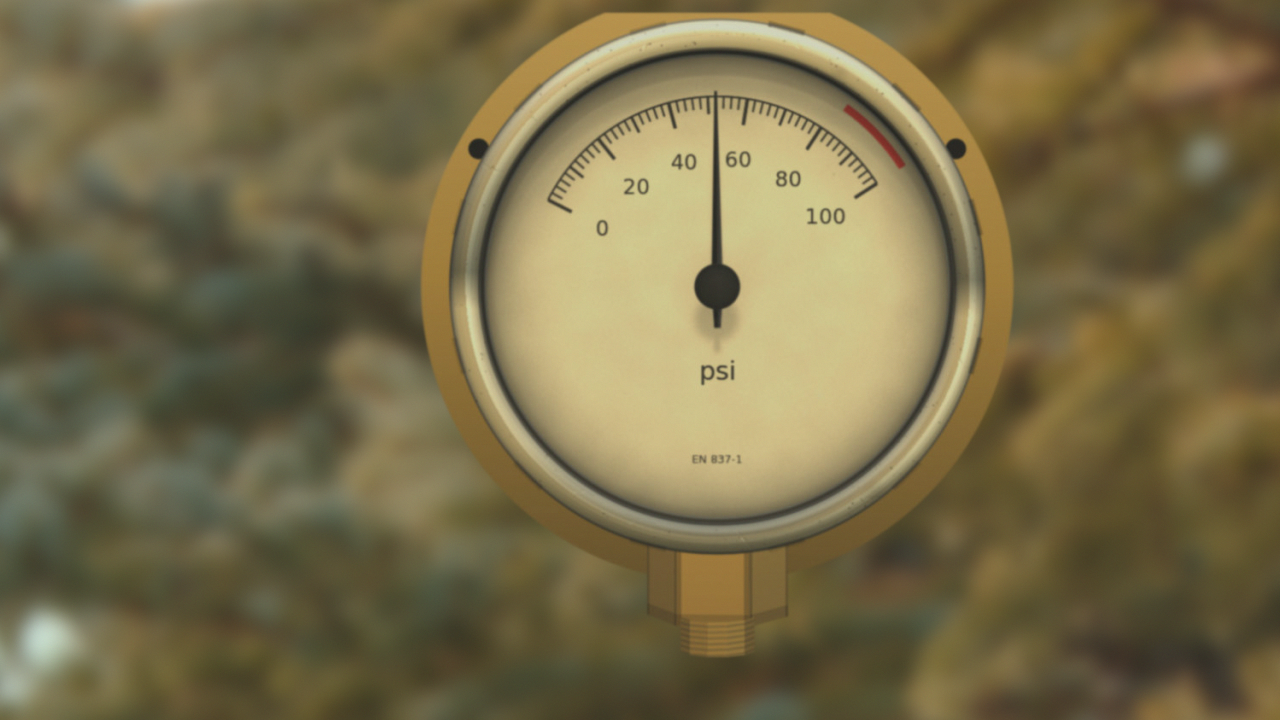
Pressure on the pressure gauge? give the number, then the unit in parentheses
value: 52 (psi)
